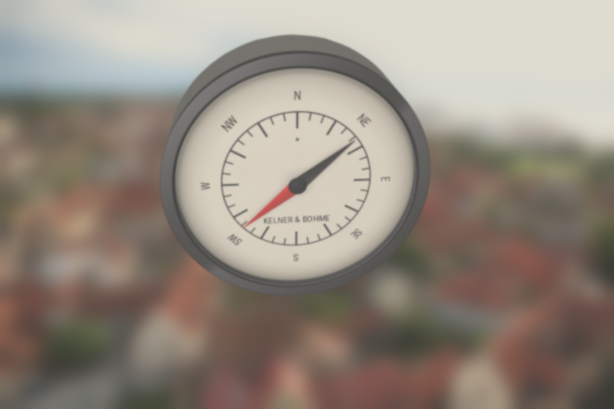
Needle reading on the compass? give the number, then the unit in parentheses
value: 230 (°)
